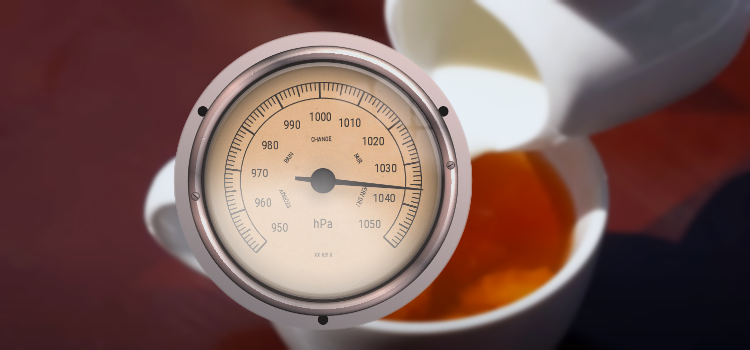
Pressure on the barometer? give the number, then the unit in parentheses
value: 1036 (hPa)
